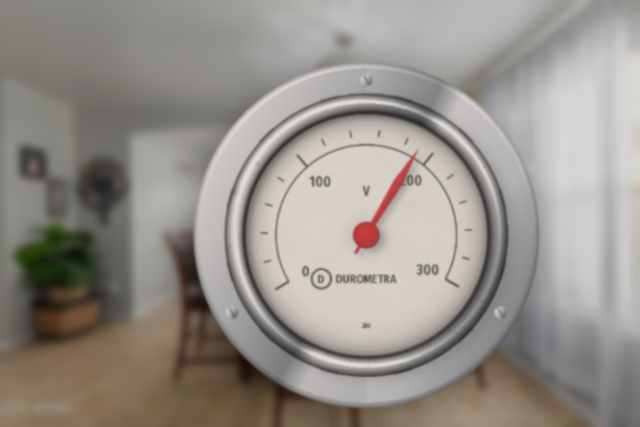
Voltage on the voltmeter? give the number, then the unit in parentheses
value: 190 (V)
